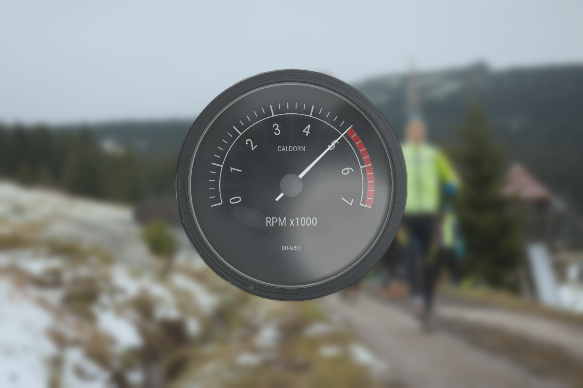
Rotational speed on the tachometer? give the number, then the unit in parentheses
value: 5000 (rpm)
